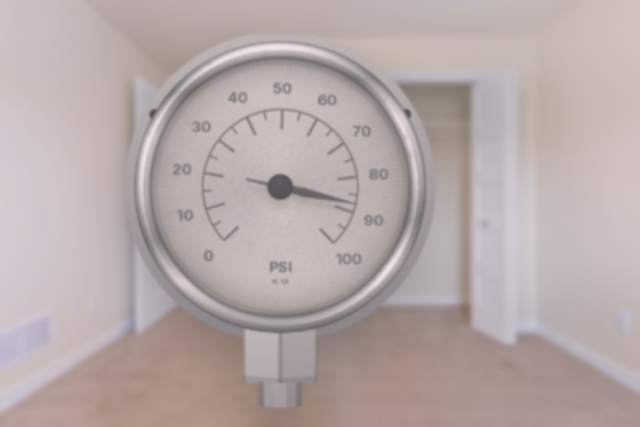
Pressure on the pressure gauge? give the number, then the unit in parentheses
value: 87.5 (psi)
